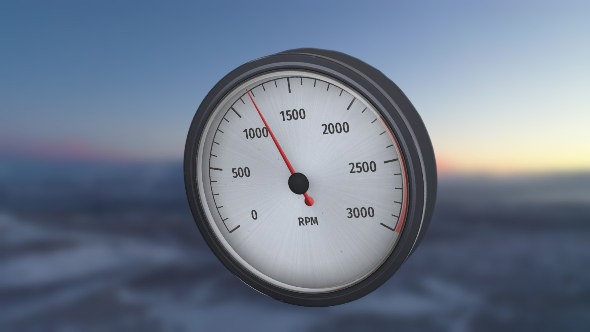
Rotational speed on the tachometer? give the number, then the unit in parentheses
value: 1200 (rpm)
